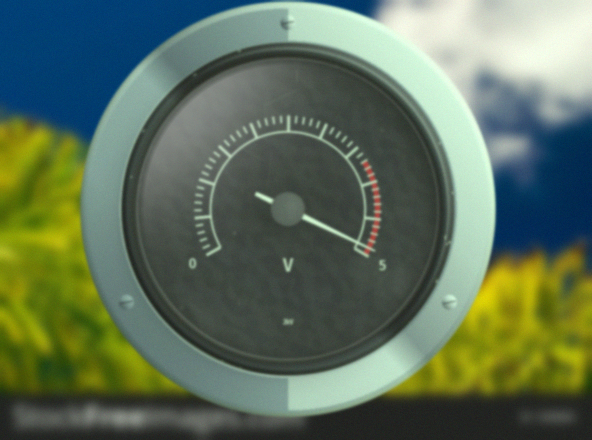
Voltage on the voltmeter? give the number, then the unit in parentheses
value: 4.9 (V)
